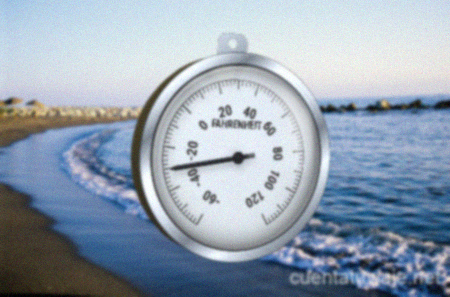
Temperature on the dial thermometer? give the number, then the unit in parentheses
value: -30 (°F)
